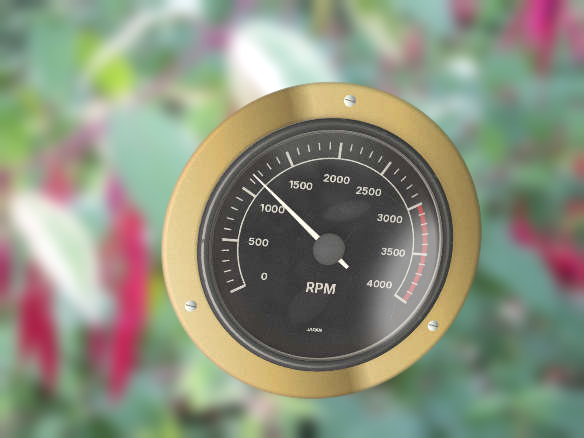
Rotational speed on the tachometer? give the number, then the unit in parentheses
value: 1150 (rpm)
